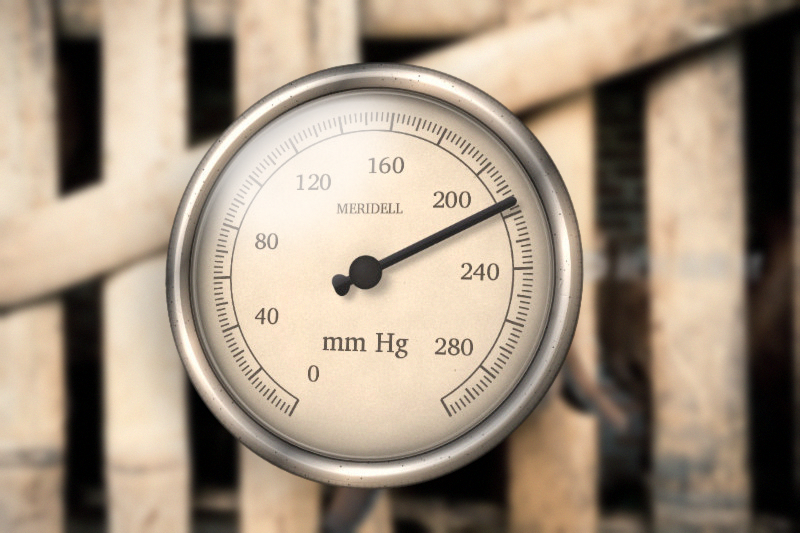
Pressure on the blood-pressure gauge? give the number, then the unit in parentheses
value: 216 (mmHg)
